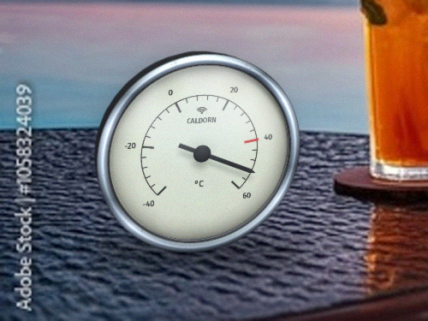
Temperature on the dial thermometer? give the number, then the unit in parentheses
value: 52 (°C)
